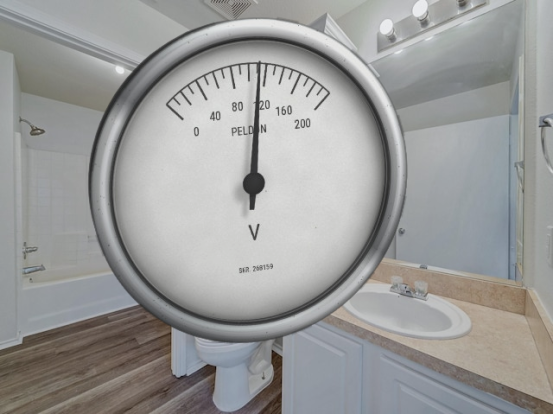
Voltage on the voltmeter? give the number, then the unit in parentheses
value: 110 (V)
